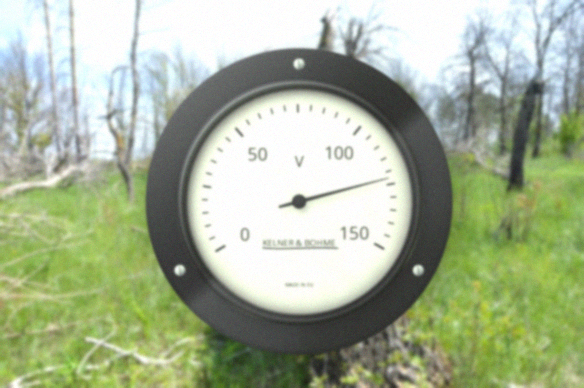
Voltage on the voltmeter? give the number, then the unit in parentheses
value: 122.5 (V)
